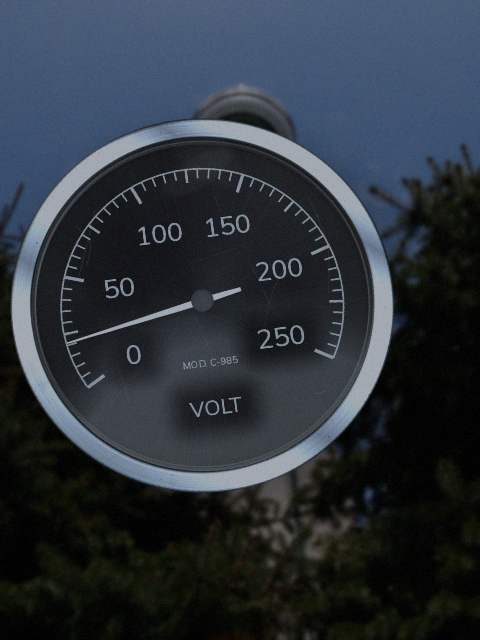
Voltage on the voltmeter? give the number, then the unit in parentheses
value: 20 (V)
